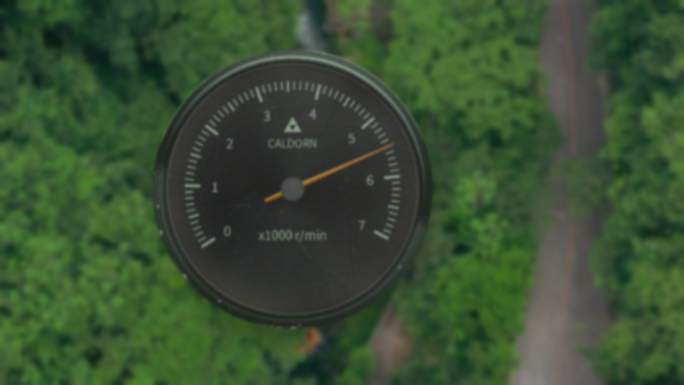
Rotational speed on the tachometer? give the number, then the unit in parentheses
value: 5500 (rpm)
